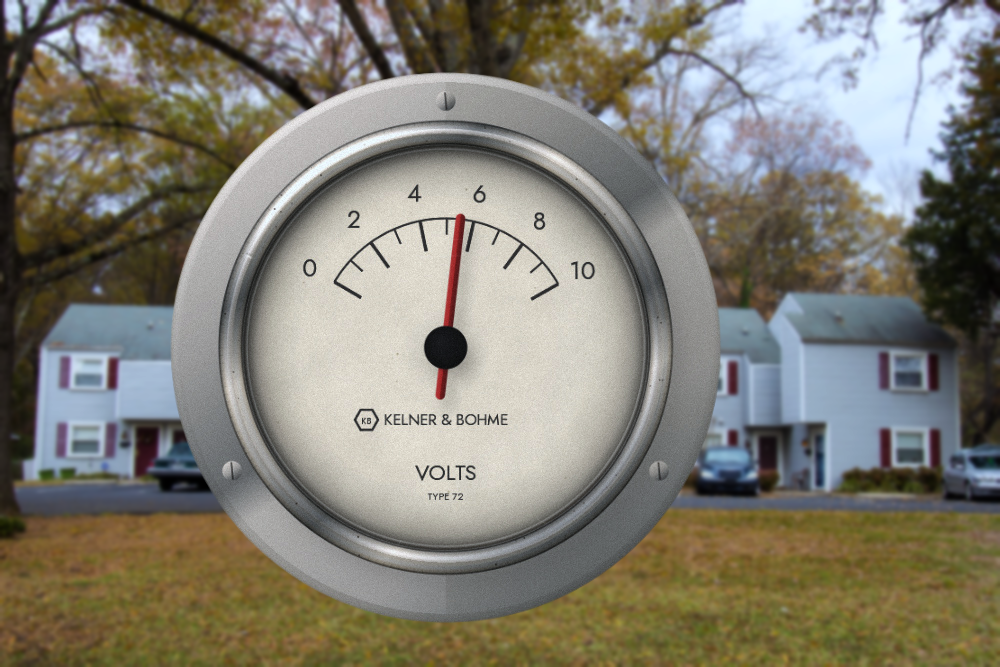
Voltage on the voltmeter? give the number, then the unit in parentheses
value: 5.5 (V)
